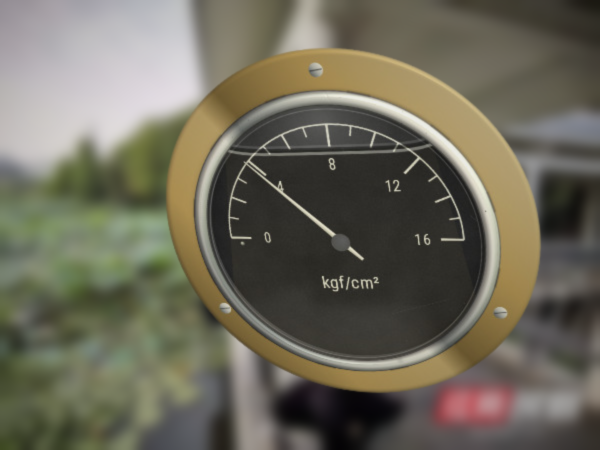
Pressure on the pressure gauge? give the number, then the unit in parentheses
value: 4 (kg/cm²)
